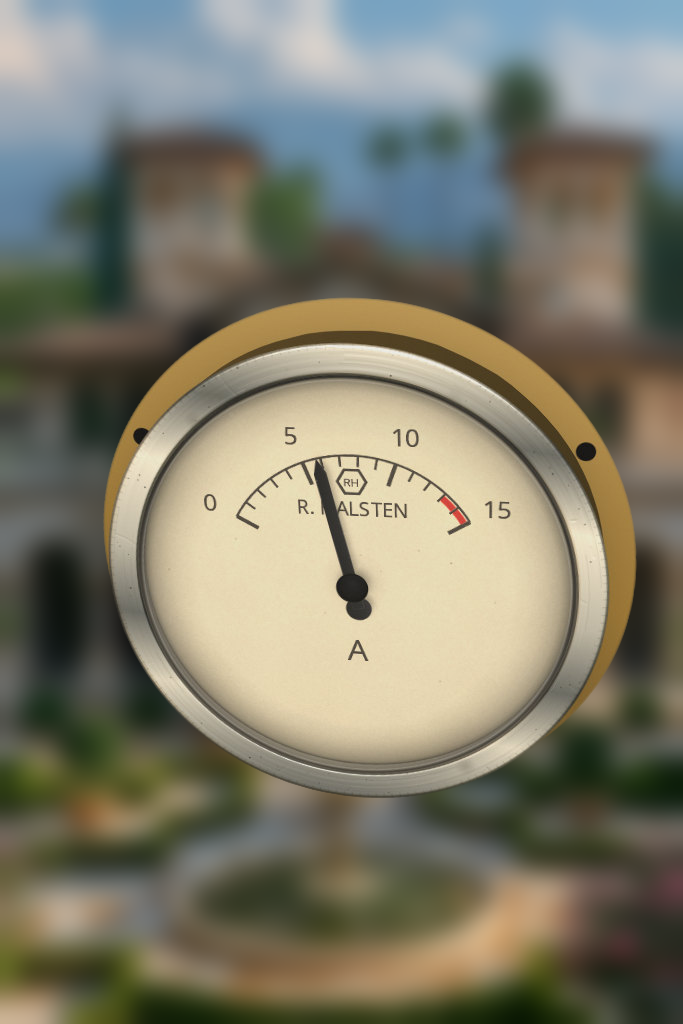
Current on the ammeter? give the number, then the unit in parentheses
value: 6 (A)
